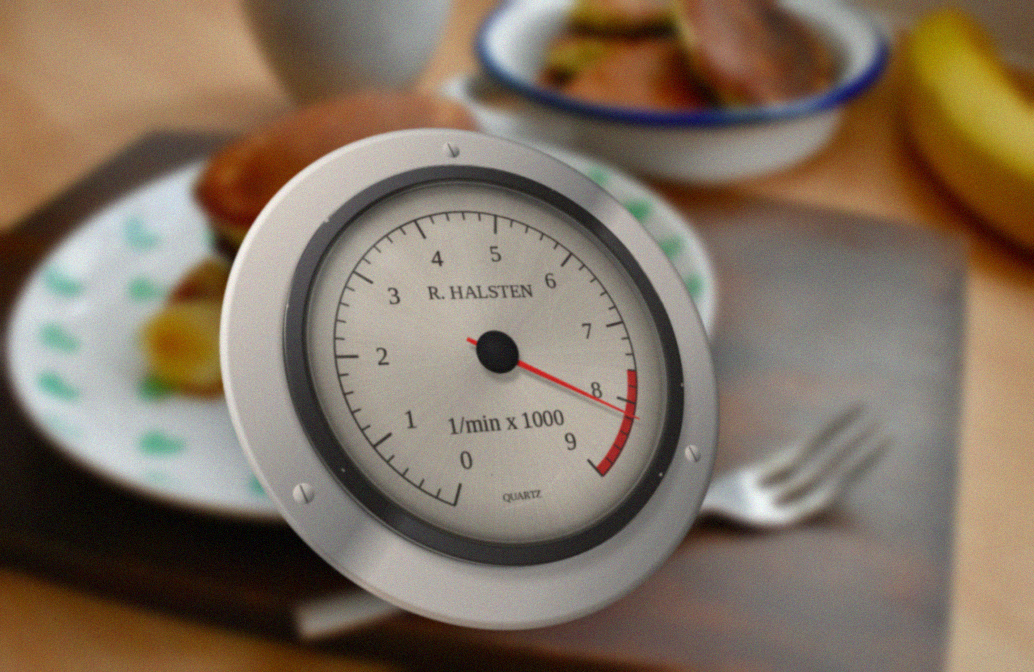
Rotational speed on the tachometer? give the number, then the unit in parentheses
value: 8200 (rpm)
